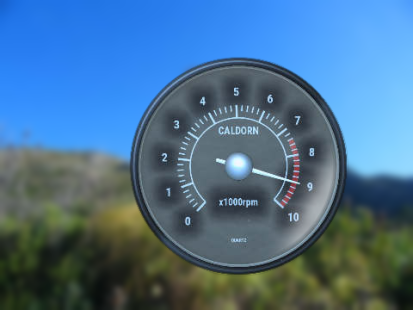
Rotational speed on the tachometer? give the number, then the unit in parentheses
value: 9000 (rpm)
